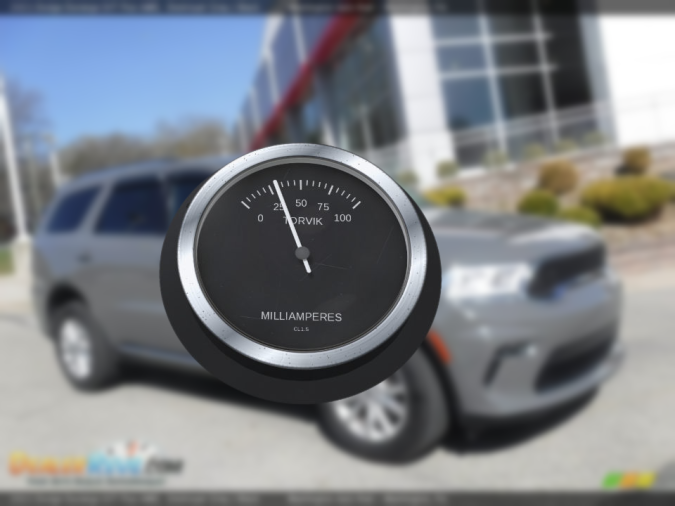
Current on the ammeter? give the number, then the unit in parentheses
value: 30 (mA)
